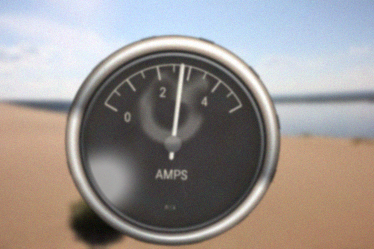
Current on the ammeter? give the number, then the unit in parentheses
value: 2.75 (A)
